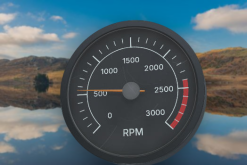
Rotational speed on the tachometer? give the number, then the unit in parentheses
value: 550 (rpm)
